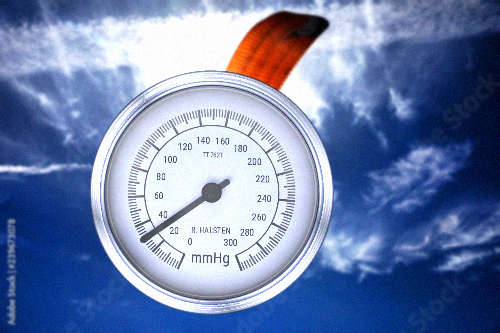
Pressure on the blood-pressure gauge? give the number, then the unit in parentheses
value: 30 (mmHg)
